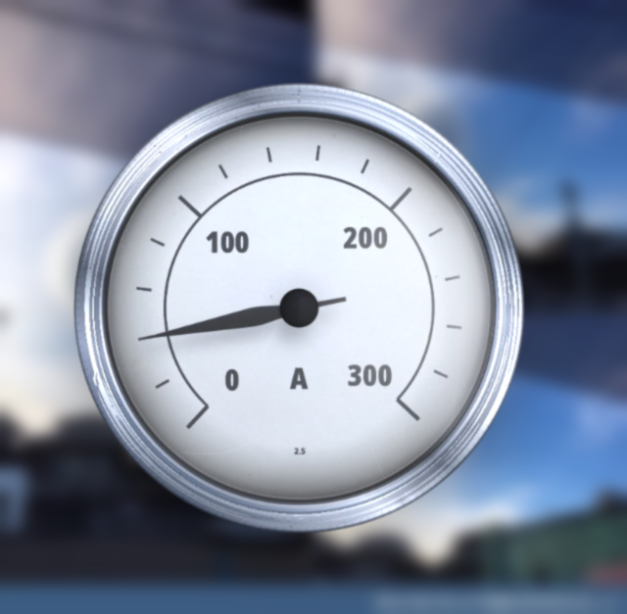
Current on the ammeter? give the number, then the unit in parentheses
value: 40 (A)
